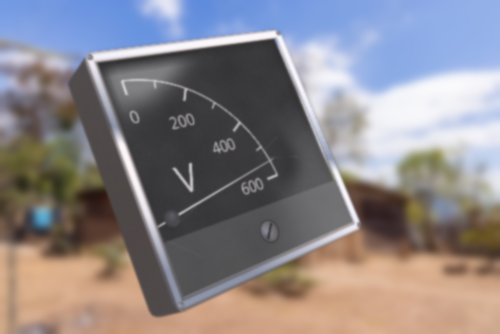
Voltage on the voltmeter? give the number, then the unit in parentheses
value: 550 (V)
